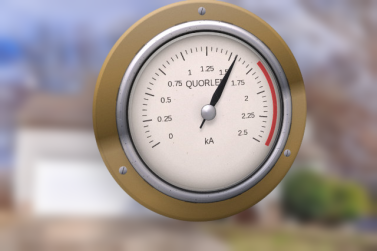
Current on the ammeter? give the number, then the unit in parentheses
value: 1.55 (kA)
